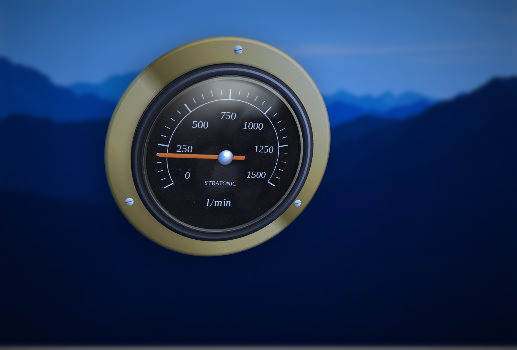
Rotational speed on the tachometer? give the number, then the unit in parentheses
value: 200 (rpm)
